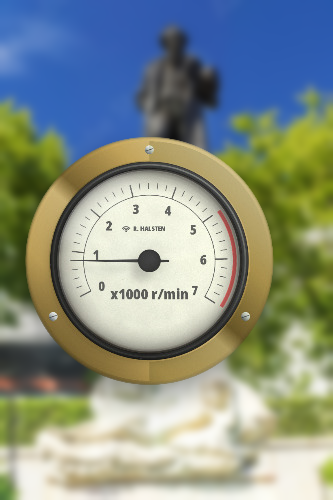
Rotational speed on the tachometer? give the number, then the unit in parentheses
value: 800 (rpm)
